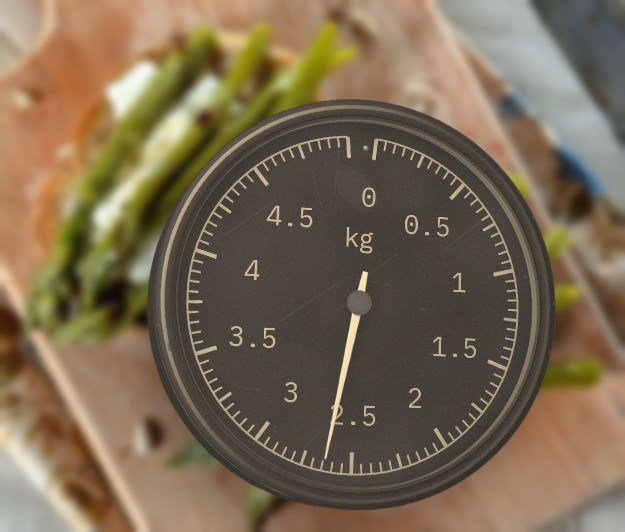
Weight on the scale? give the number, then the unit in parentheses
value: 2.65 (kg)
